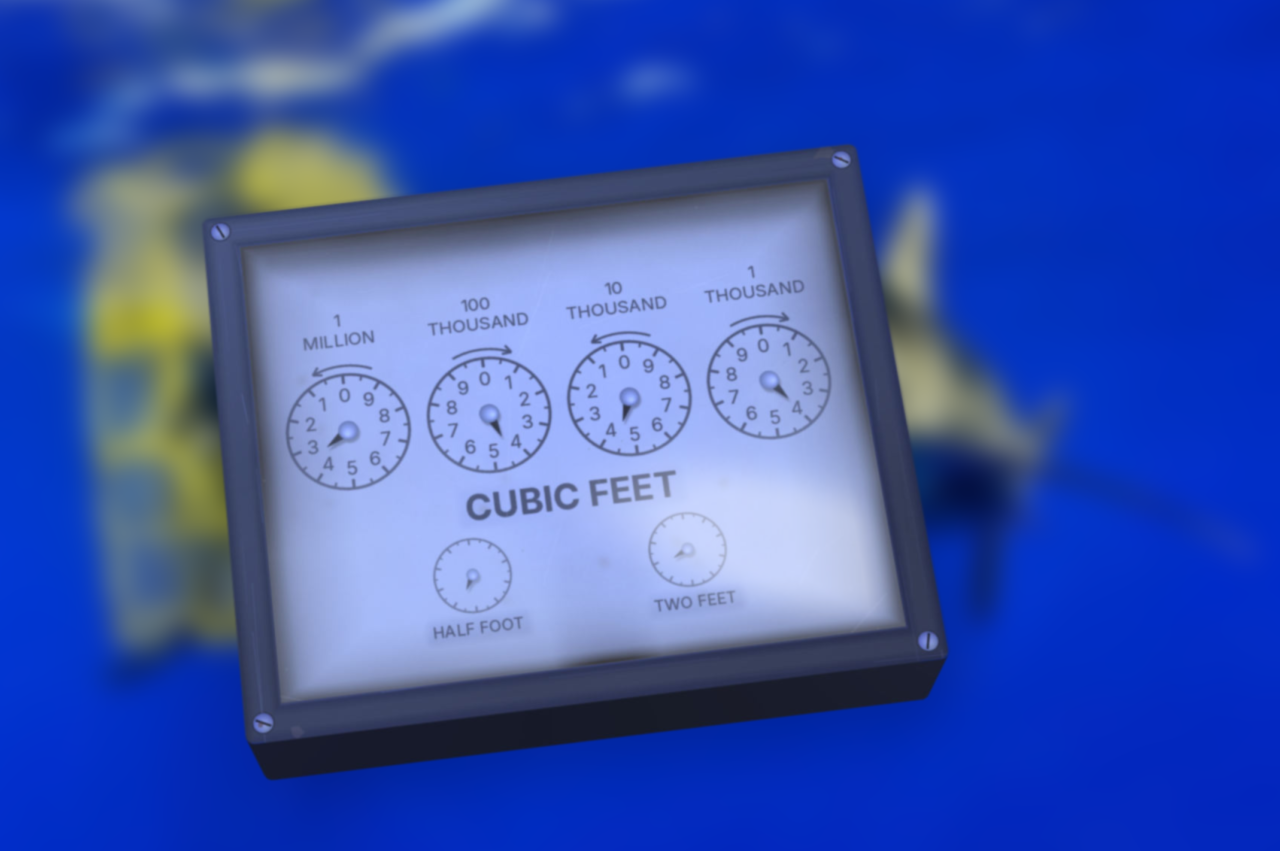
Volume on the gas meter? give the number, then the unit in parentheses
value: 344400 (ft³)
